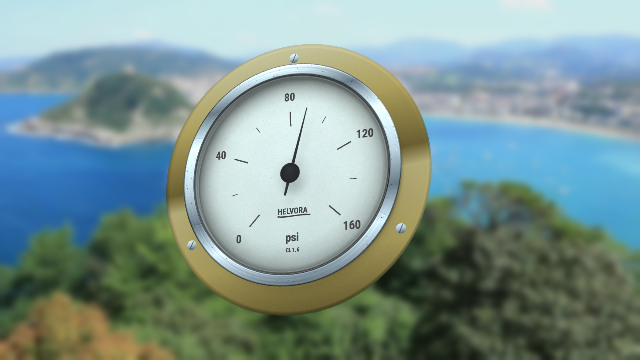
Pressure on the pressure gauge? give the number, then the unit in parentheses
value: 90 (psi)
